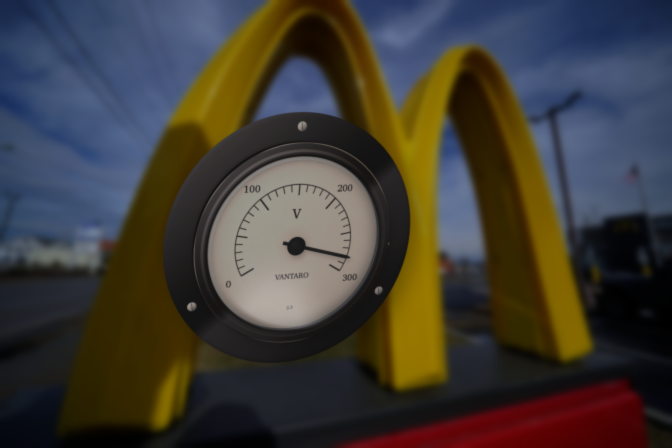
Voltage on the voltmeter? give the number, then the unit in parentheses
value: 280 (V)
